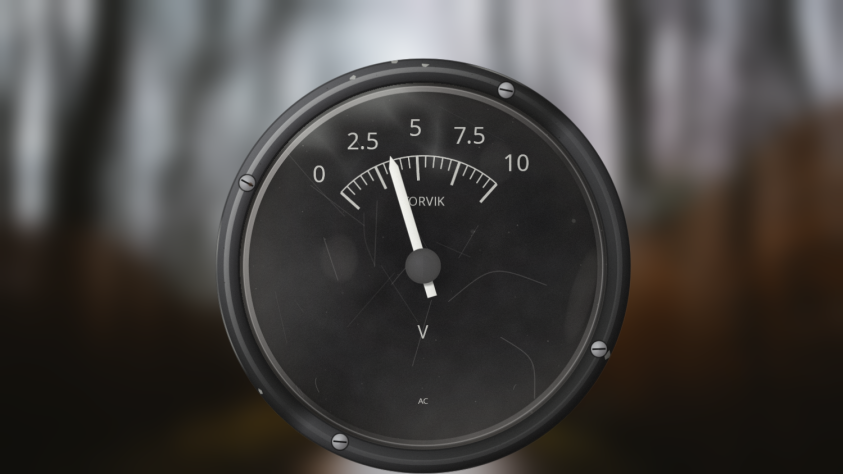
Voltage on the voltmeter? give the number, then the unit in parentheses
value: 3.5 (V)
